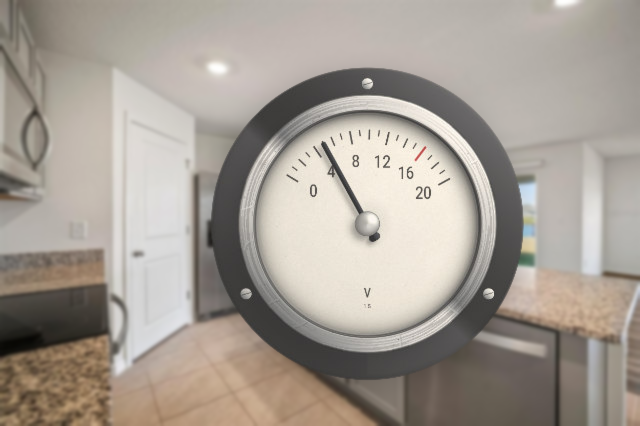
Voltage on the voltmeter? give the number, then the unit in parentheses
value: 5 (V)
